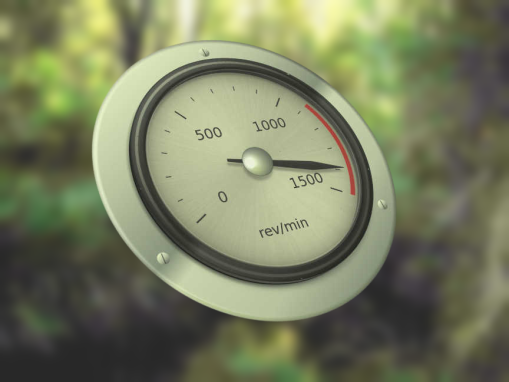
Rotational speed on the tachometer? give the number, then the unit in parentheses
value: 1400 (rpm)
